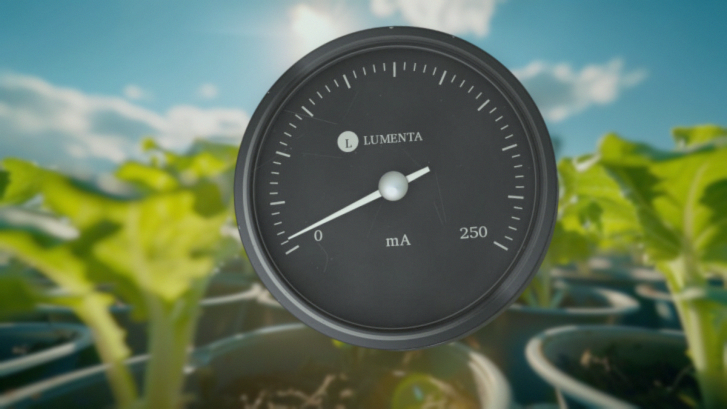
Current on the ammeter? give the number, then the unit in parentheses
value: 5 (mA)
